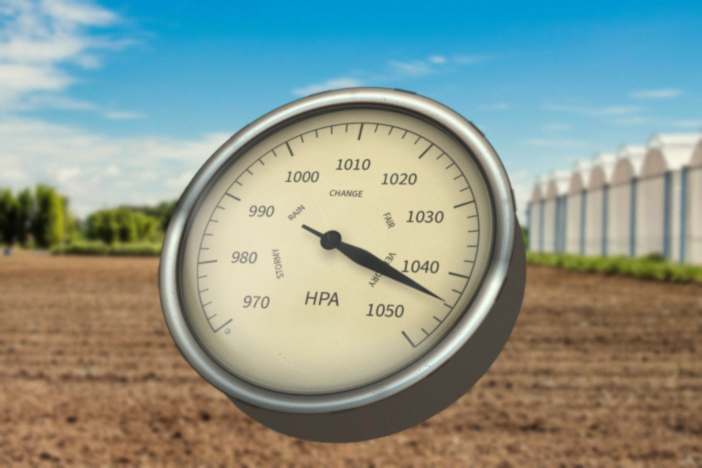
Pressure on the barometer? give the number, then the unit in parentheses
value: 1044 (hPa)
